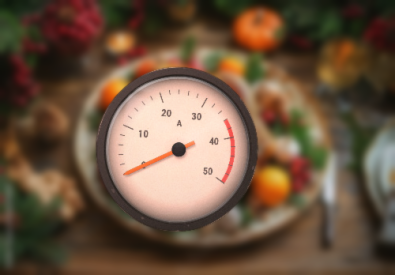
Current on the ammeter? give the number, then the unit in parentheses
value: 0 (A)
